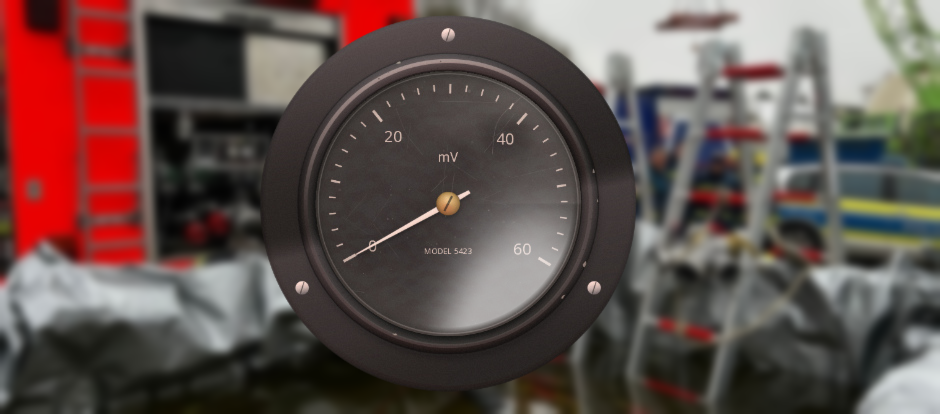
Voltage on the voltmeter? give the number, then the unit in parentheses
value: 0 (mV)
